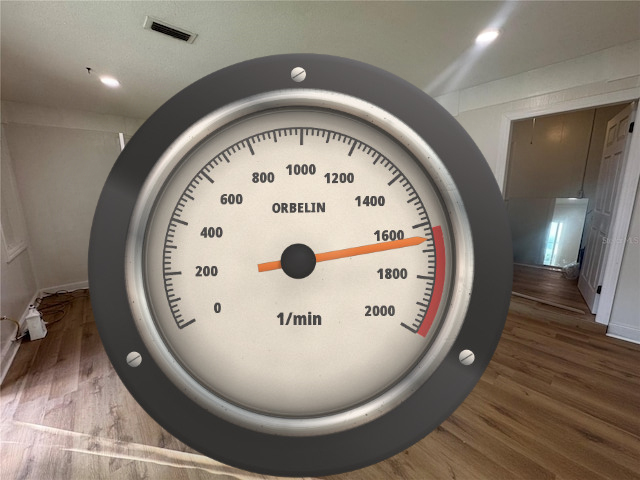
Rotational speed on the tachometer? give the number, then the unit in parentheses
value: 1660 (rpm)
